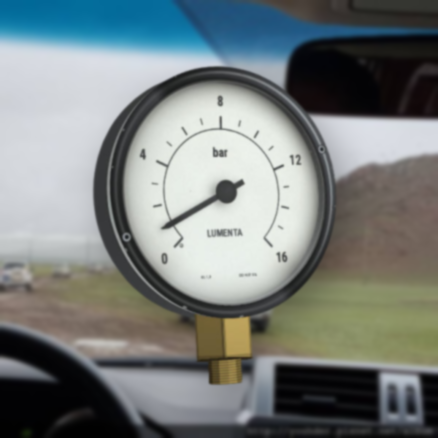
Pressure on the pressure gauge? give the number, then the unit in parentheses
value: 1 (bar)
